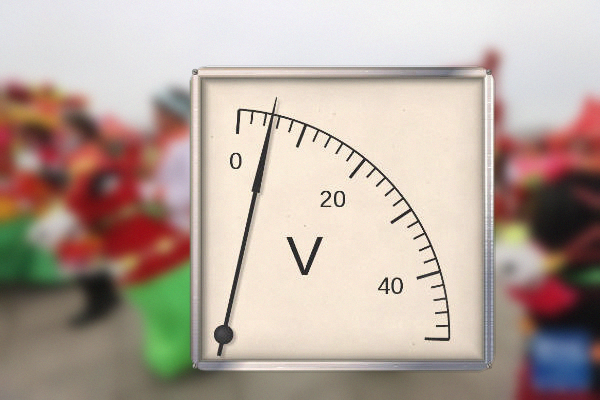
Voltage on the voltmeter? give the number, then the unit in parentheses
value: 5 (V)
